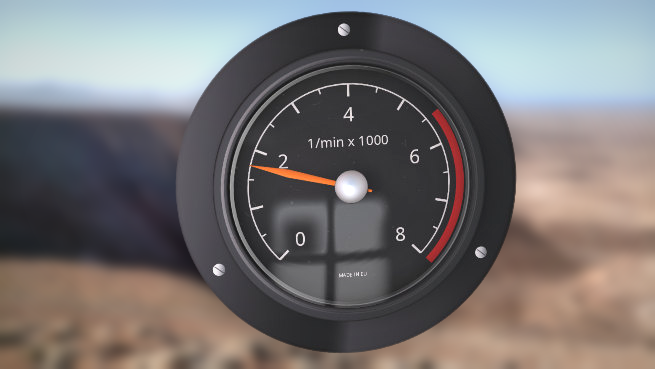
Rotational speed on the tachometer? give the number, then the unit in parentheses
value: 1750 (rpm)
